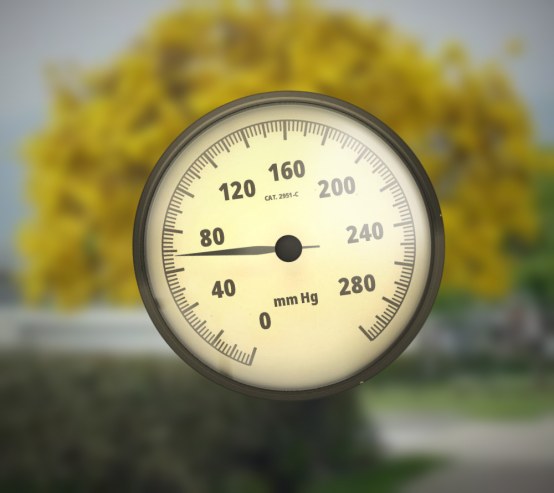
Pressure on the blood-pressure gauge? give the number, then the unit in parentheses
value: 68 (mmHg)
